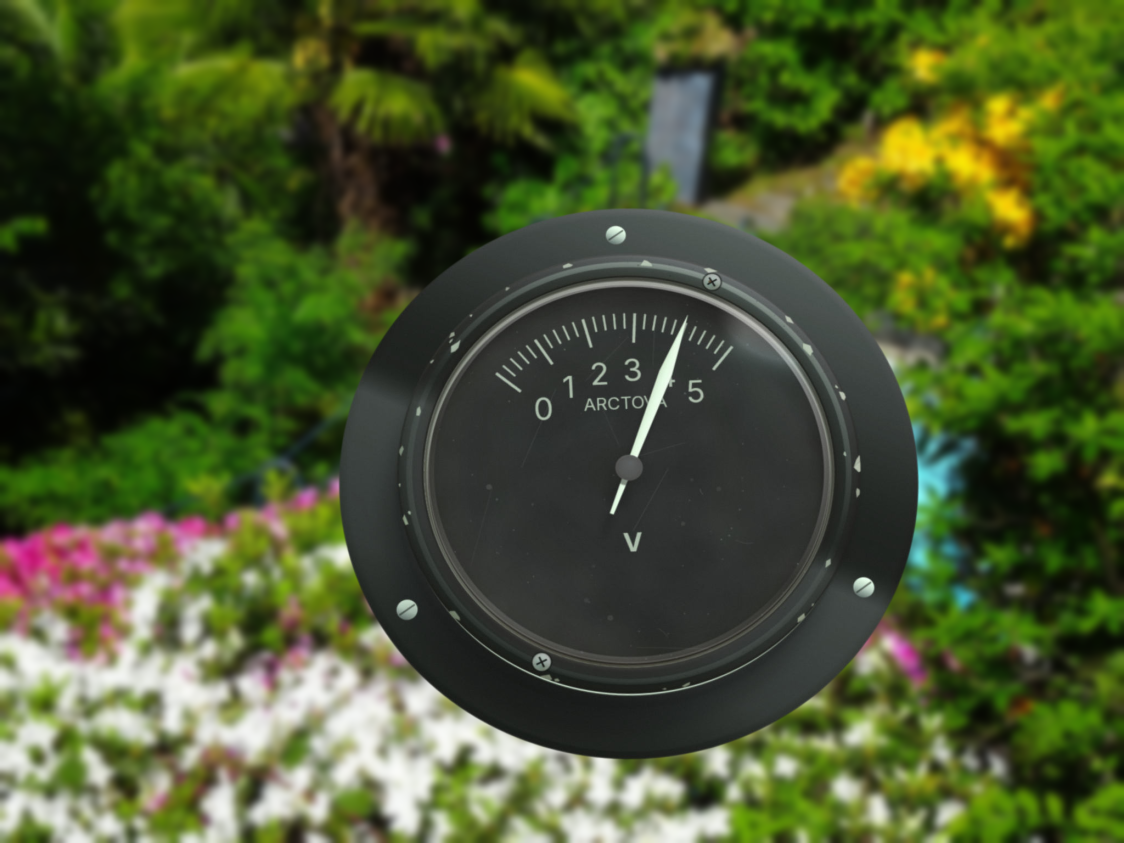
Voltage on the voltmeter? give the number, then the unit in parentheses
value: 4 (V)
